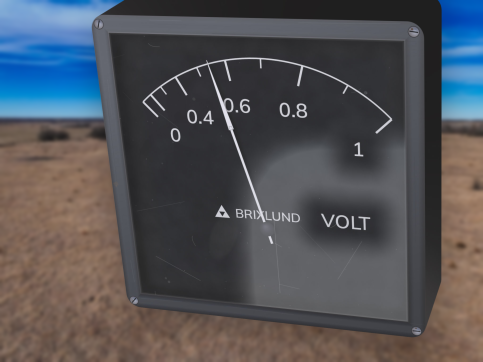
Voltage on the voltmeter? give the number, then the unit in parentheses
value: 0.55 (V)
